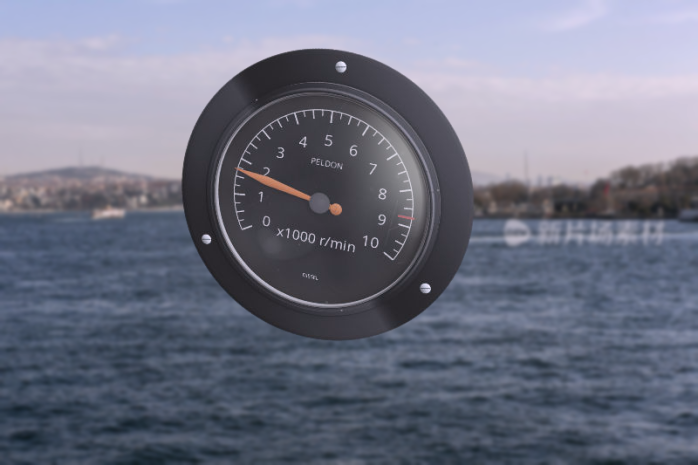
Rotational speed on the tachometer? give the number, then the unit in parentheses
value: 1750 (rpm)
